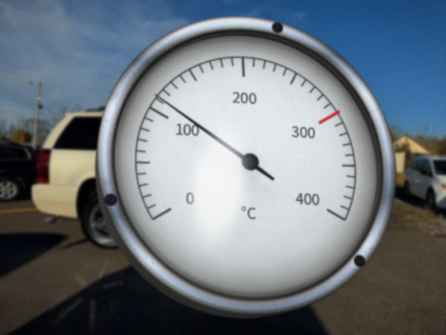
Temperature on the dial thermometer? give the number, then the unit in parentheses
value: 110 (°C)
